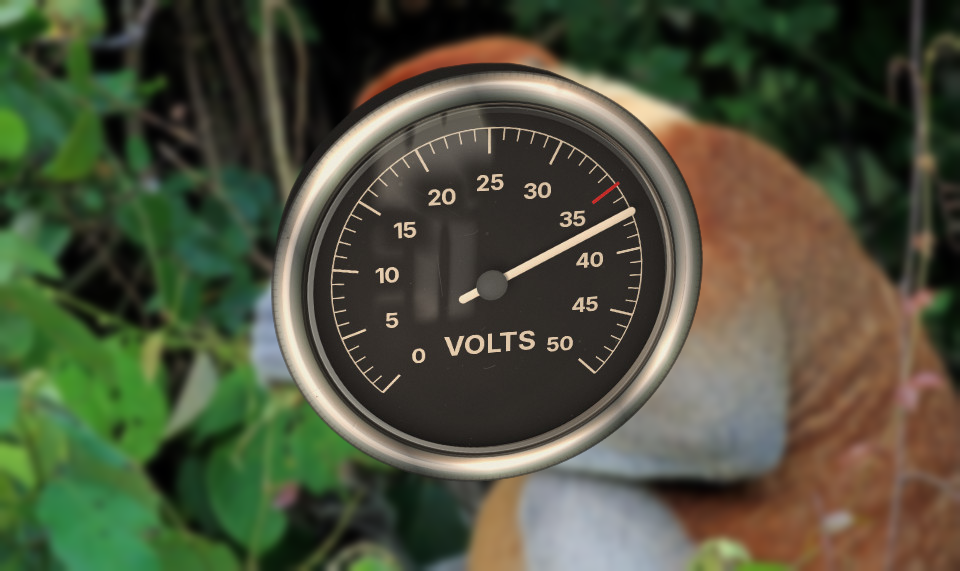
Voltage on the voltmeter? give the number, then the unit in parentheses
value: 37 (V)
